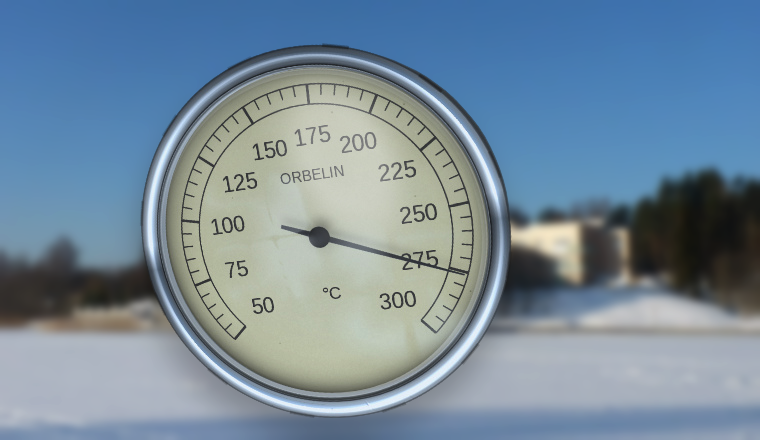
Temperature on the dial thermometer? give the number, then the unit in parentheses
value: 275 (°C)
